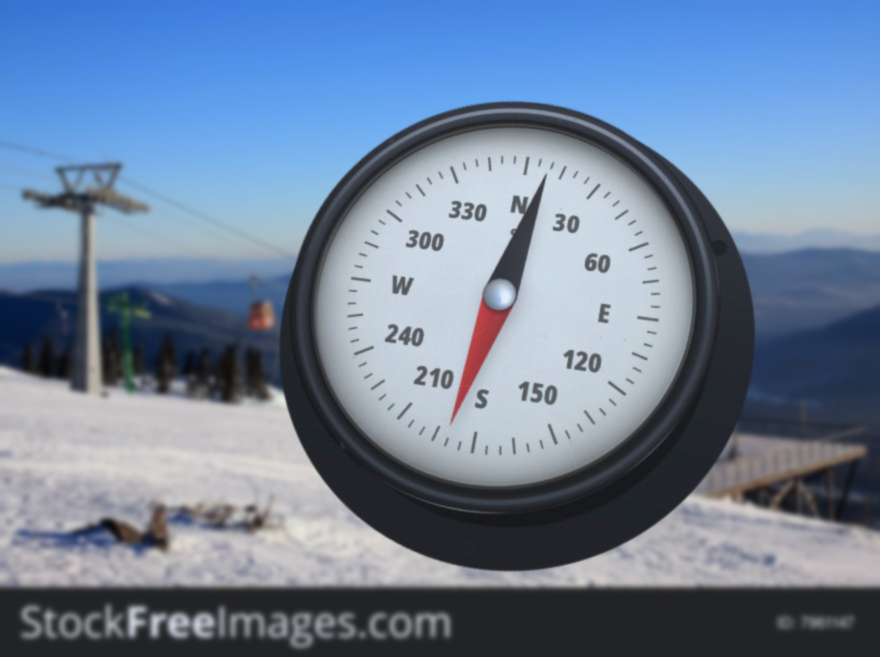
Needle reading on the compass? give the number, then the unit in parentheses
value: 190 (°)
